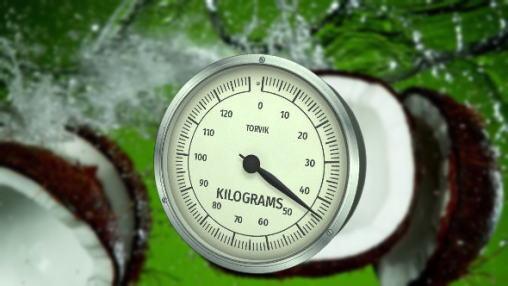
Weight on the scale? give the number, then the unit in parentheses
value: 44 (kg)
